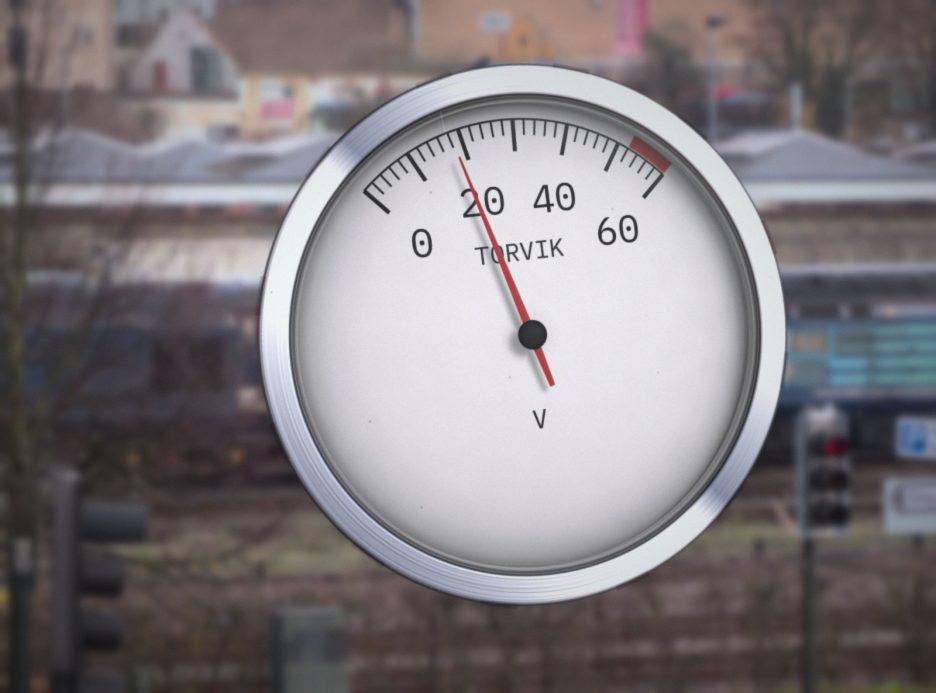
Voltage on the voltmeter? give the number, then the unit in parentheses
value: 18 (V)
